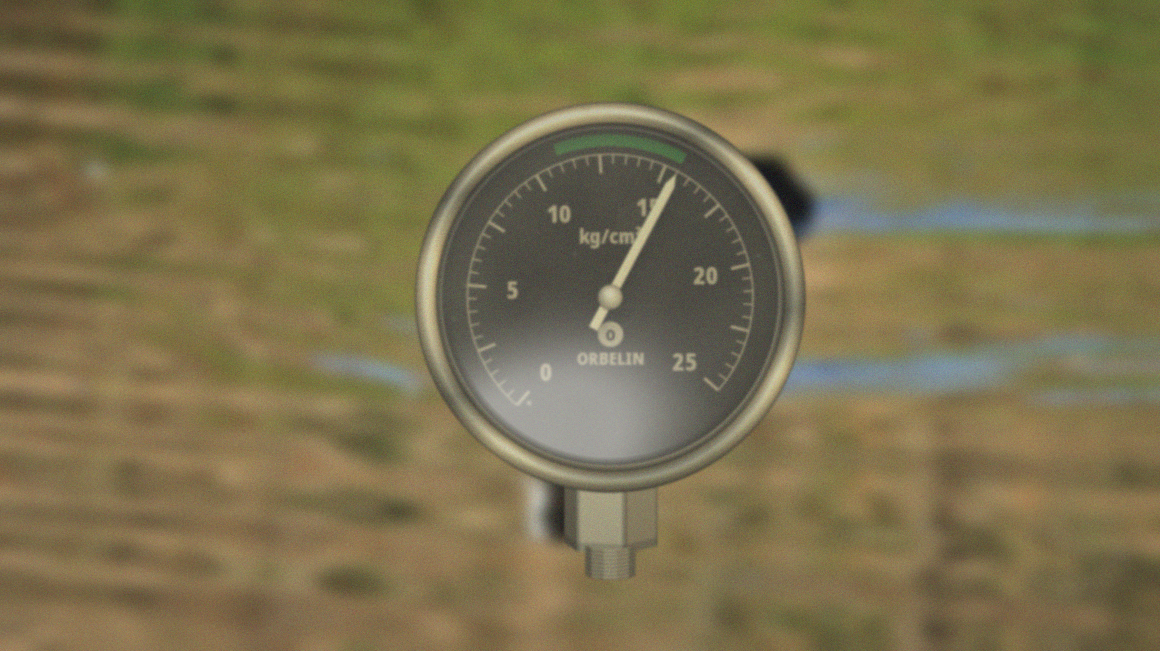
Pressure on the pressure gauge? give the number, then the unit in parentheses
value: 15.5 (kg/cm²)
